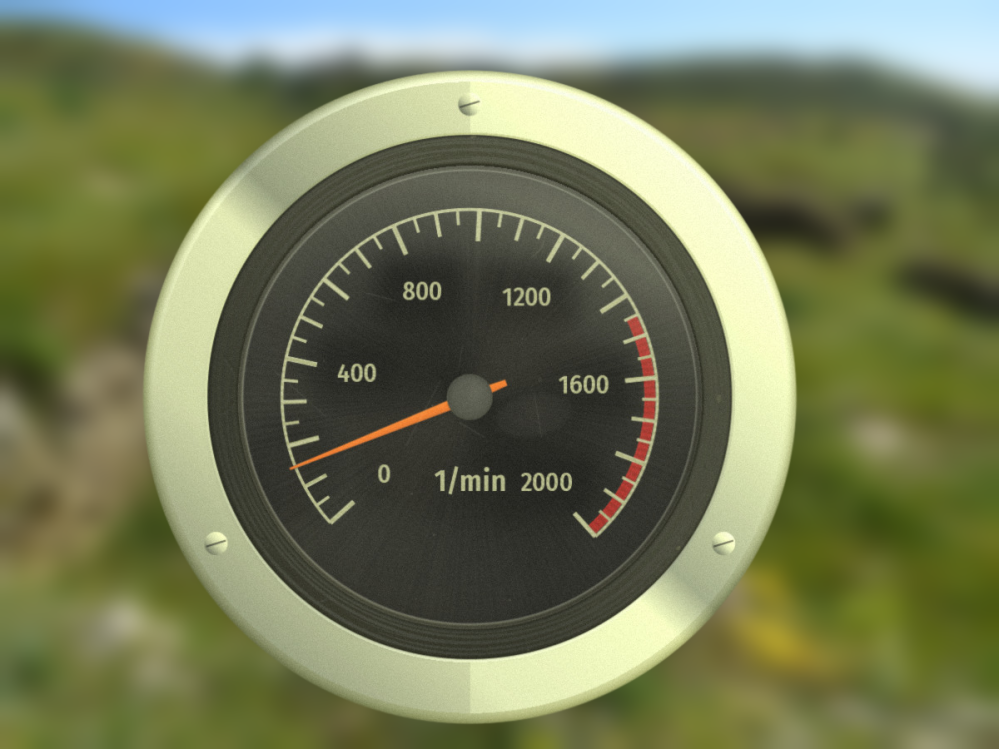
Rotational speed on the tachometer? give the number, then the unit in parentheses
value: 150 (rpm)
